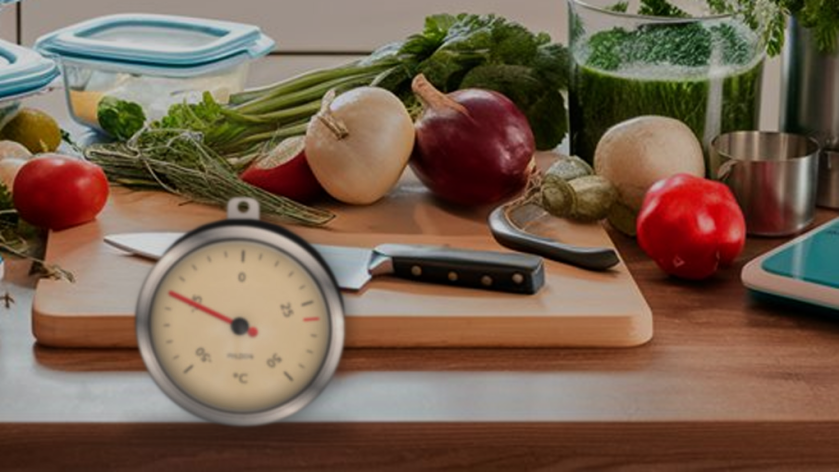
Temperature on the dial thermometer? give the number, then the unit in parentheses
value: -25 (°C)
